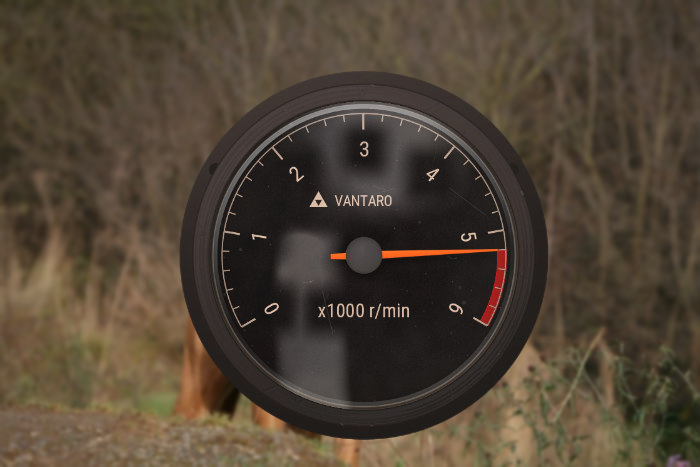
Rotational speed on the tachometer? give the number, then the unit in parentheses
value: 5200 (rpm)
